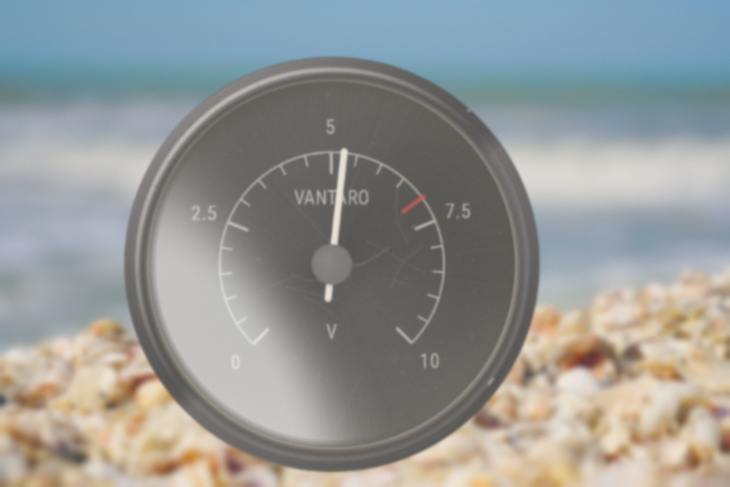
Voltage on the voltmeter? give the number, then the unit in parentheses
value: 5.25 (V)
